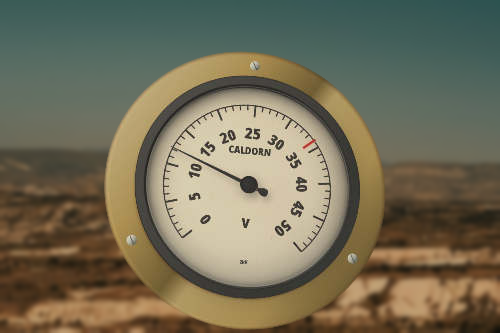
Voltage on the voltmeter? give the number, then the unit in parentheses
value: 12 (V)
